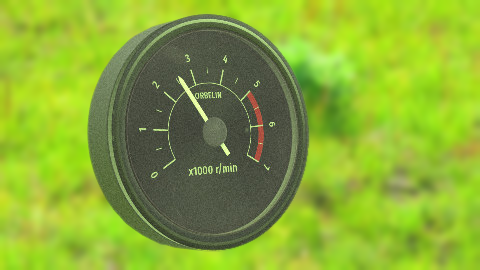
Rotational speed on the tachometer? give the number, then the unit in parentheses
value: 2500 (rpm)
